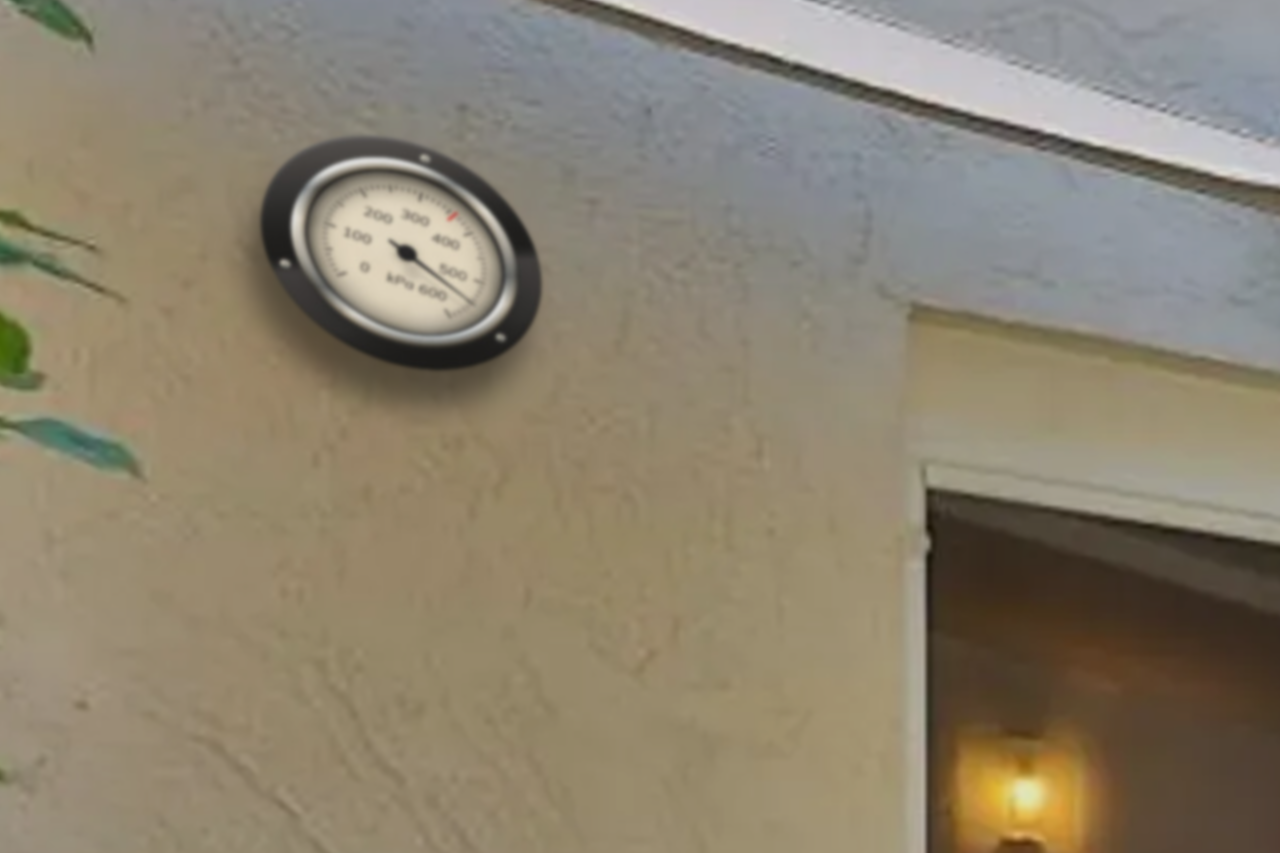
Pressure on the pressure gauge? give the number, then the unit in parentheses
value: 550 (kPa)
